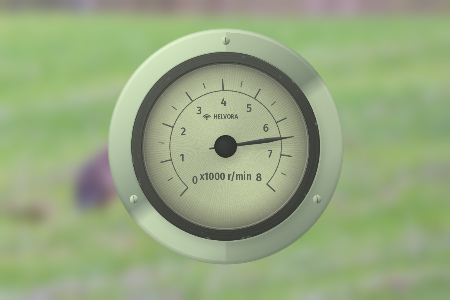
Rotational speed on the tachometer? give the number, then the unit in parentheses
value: 6500 (rpm)
